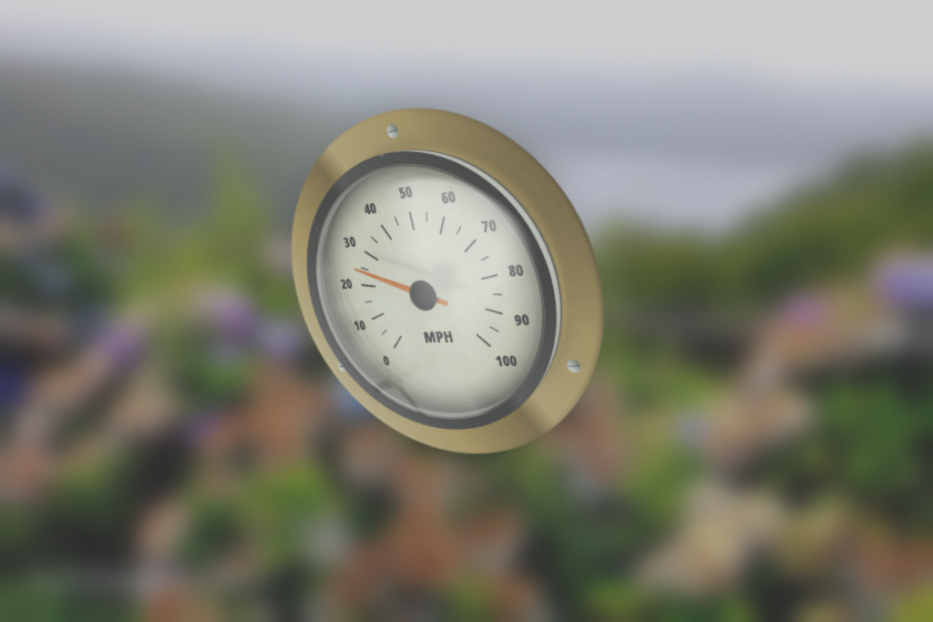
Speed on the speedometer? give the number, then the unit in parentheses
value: 25 (mph)
